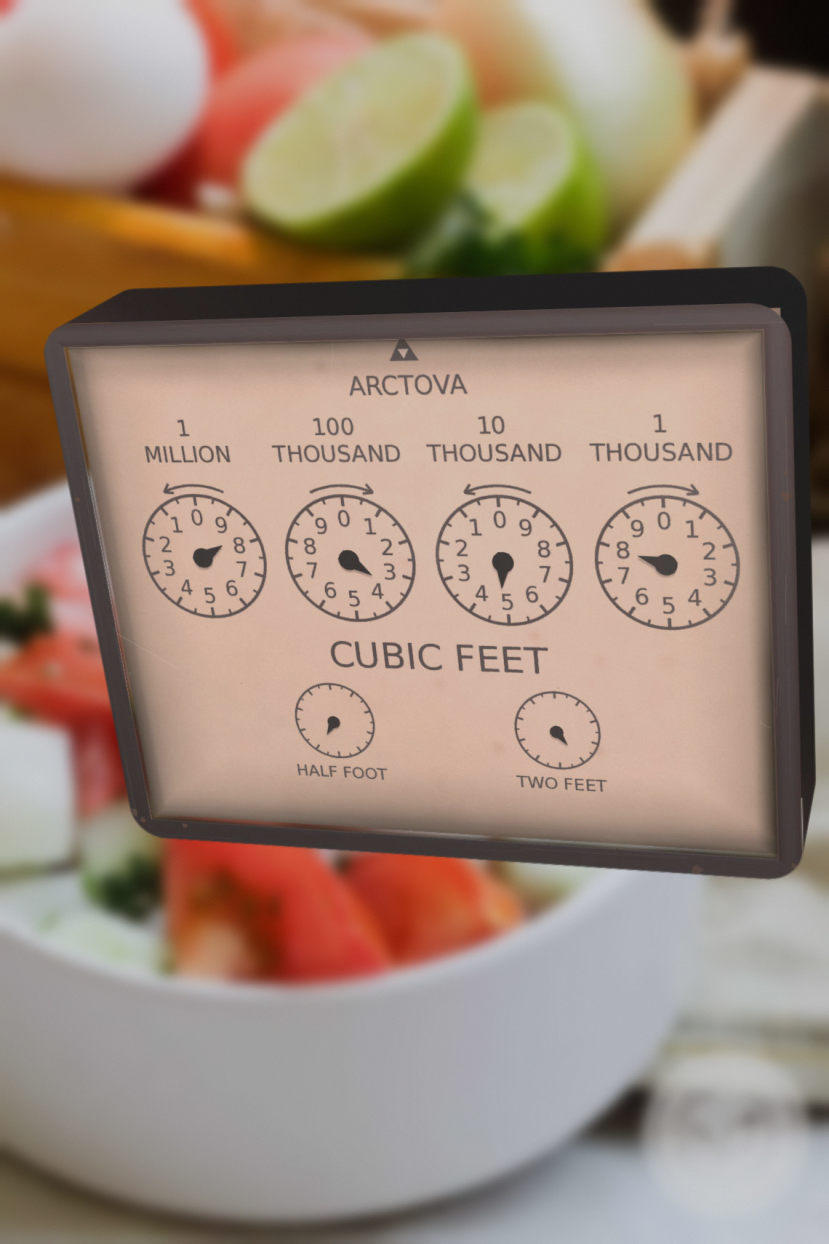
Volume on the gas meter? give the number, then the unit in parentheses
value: 834800 (ft³)
